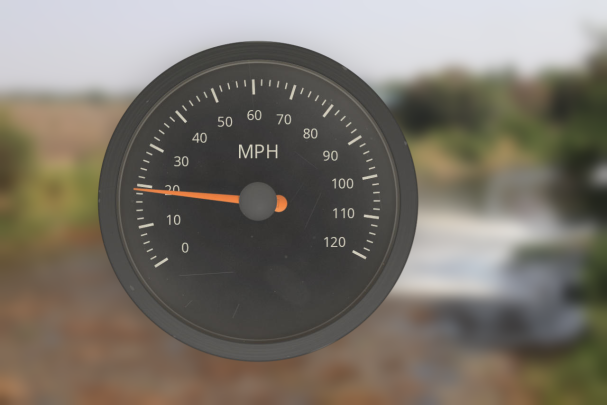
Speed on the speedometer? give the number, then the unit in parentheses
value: 19 (mph)
